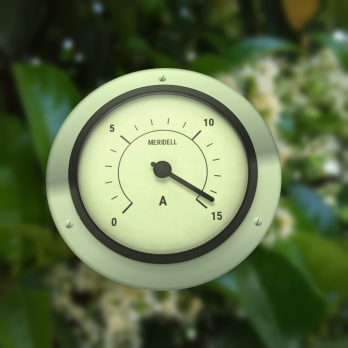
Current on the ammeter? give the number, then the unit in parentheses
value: 14.5 (A)
